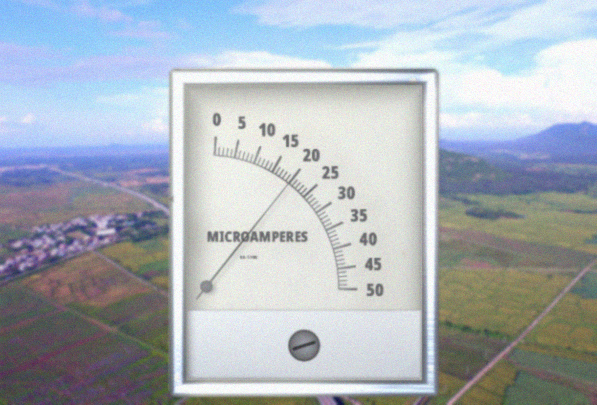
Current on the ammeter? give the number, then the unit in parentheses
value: 20 (µA)
